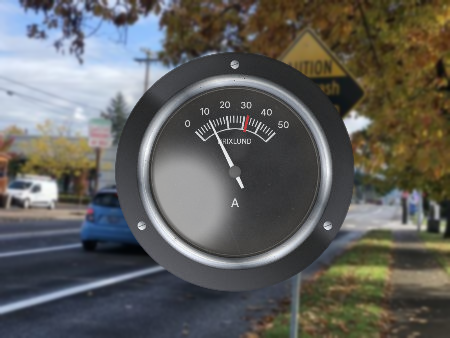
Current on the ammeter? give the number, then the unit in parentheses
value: 10 (A)
